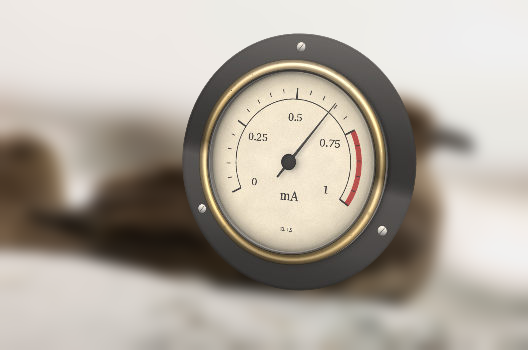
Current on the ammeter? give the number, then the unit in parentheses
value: 0.65 (mA)
